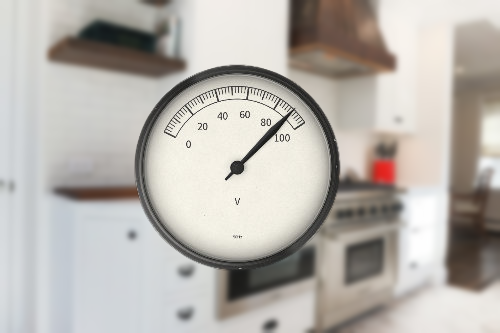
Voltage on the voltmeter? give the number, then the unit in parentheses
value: 90 (V)
